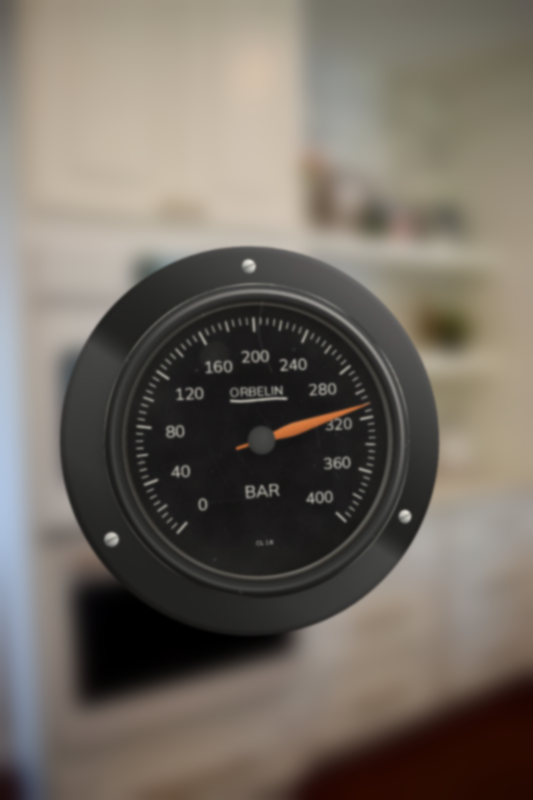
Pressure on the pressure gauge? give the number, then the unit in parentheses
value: 310 (bar)
